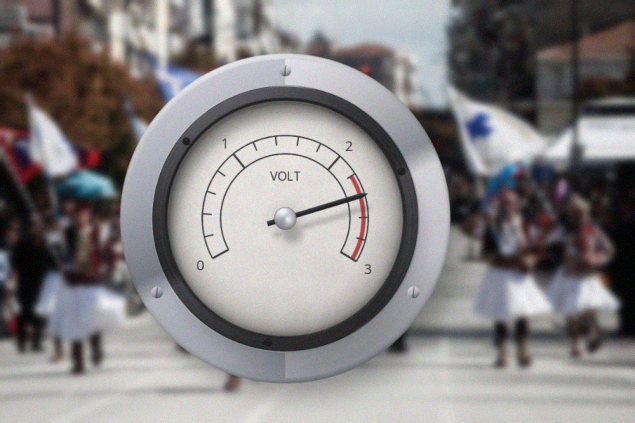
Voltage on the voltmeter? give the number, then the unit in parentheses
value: 2.4 (V)
